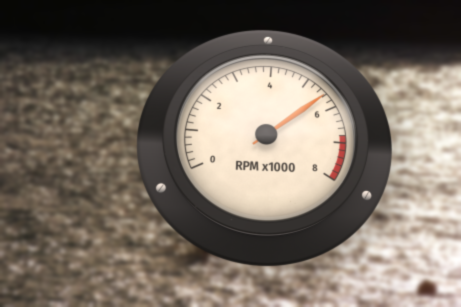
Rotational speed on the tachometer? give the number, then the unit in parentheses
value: 5600 (rpm)
